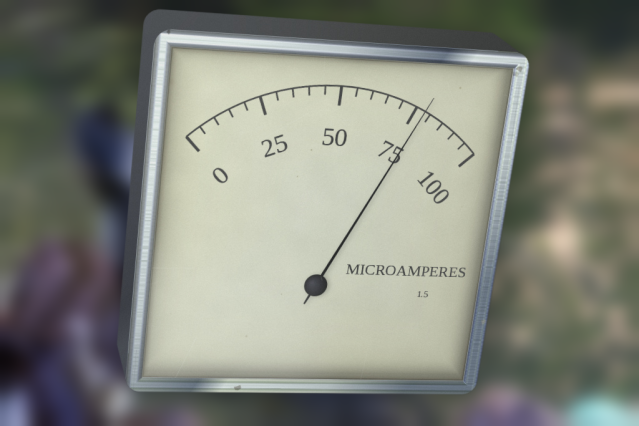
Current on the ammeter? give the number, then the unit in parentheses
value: 77.5 (µA)
